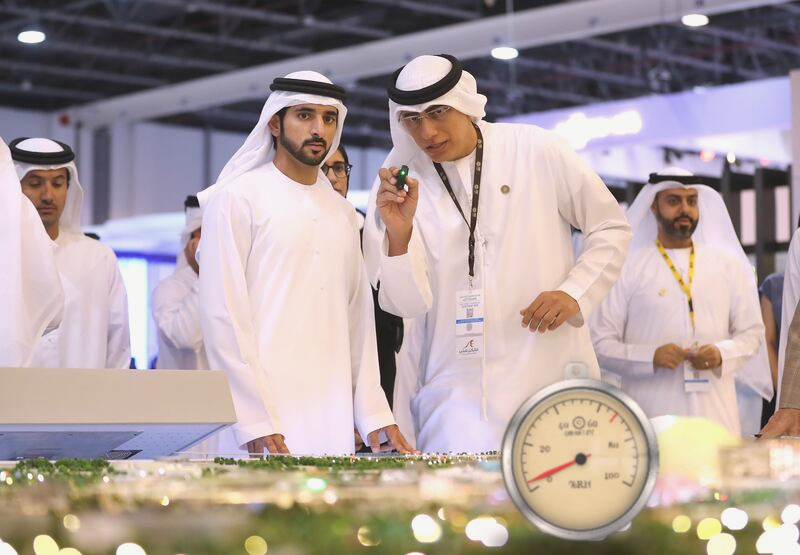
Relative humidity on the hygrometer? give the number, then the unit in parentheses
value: 4 (%)
